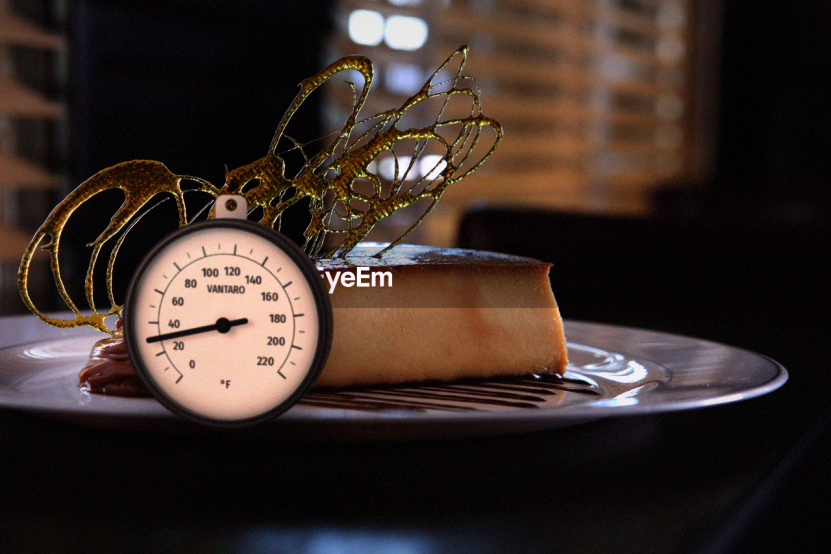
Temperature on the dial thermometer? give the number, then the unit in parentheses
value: 30 (°F)
